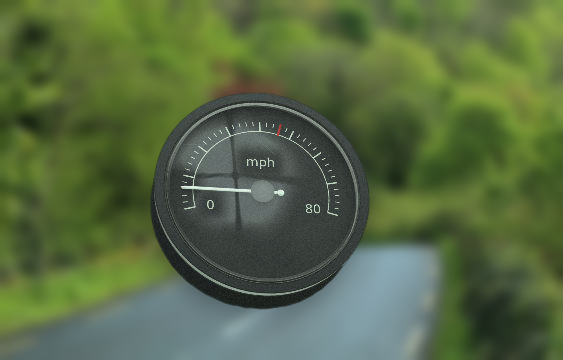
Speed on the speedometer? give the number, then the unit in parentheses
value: 6 (mph)
